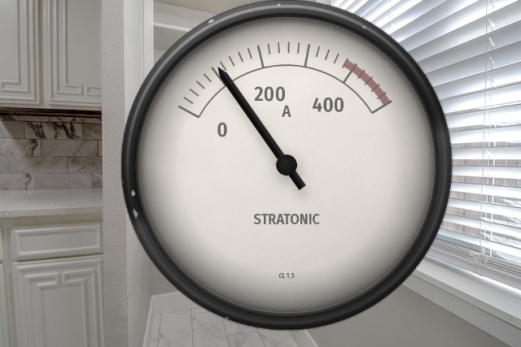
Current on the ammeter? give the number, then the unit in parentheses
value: 110 (A)
